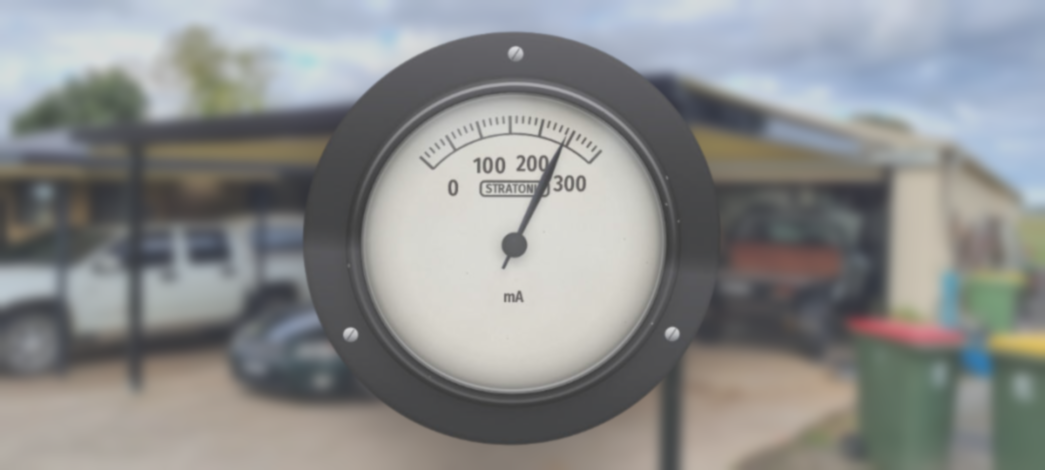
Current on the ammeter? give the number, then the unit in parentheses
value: 240 (mA)
